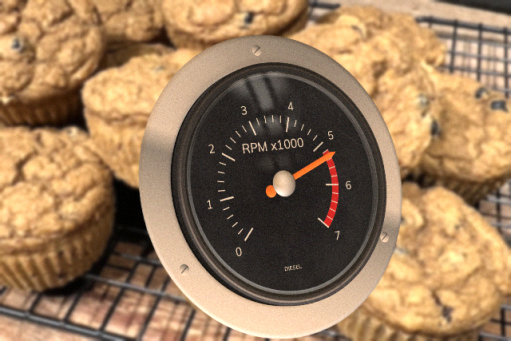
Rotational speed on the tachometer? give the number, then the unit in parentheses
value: 5300 (rpm)
